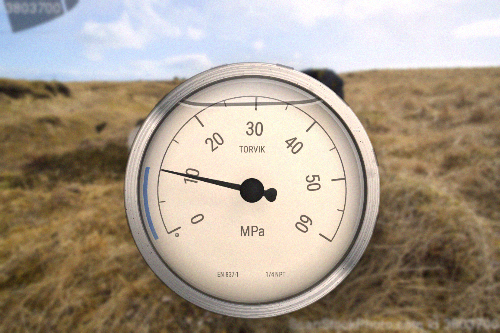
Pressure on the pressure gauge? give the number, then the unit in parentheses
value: 10 (MPa)
